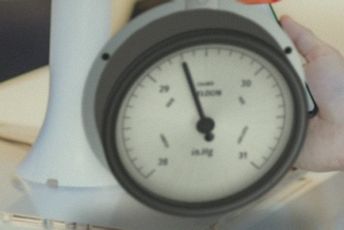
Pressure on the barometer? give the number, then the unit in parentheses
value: 29.3 (inHg)
